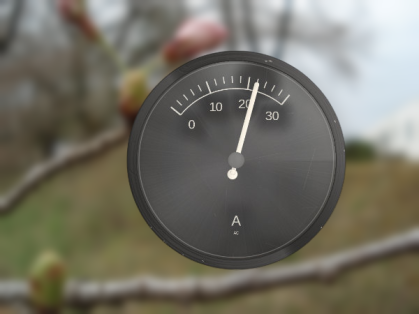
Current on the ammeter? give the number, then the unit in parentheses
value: 22 (A)
